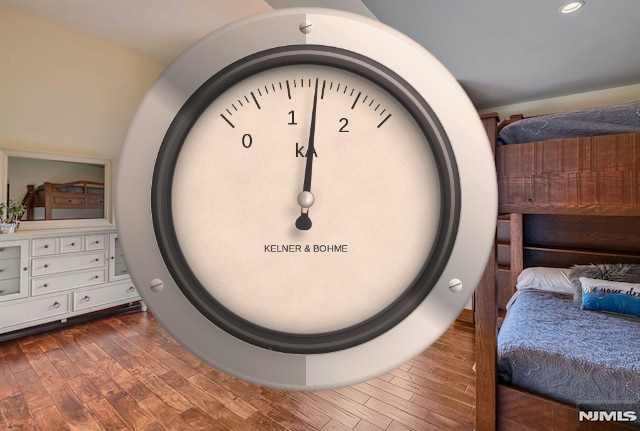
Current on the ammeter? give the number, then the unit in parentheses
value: 1.4 (kA)
